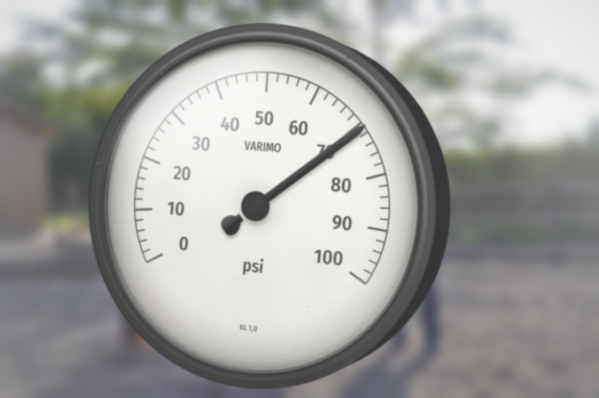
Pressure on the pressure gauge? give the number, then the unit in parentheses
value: 71 (psi)
